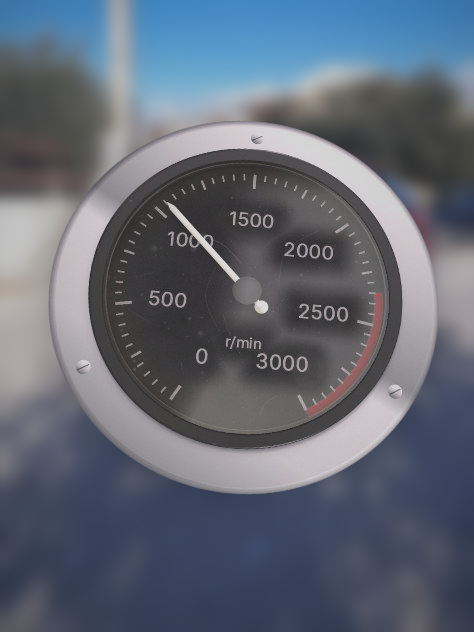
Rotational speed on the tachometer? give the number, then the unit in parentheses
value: 1050 (rpm)
